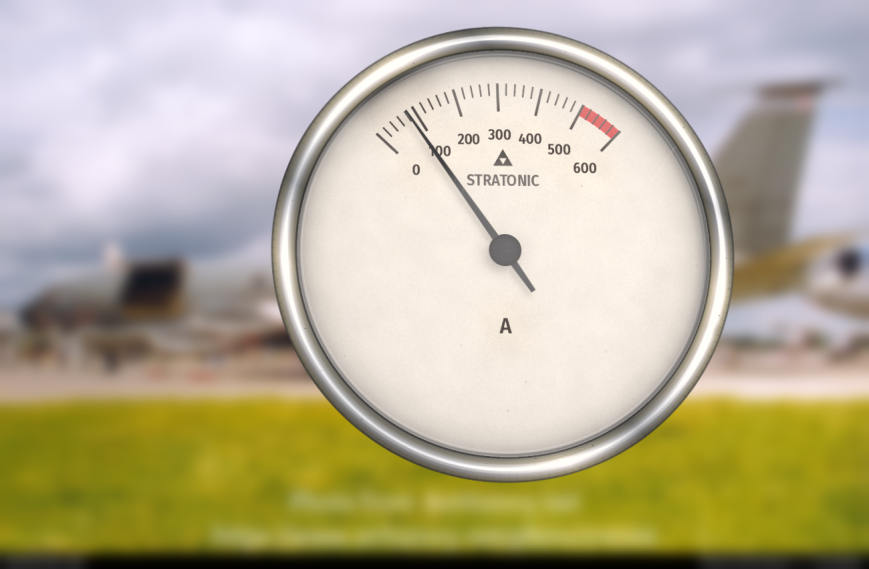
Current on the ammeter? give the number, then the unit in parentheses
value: 80 (A)
